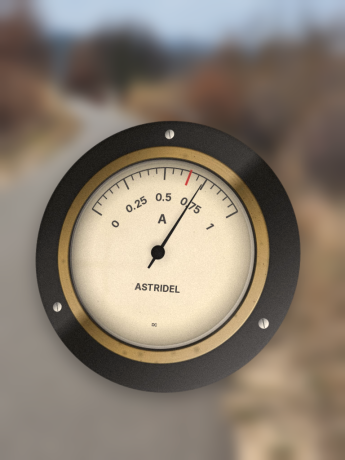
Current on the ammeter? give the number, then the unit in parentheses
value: 0.75 (A)
